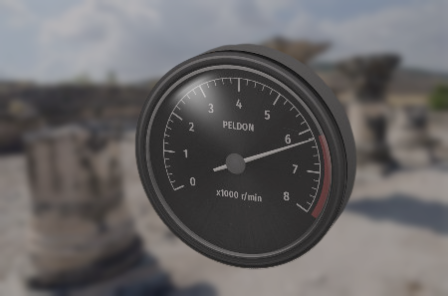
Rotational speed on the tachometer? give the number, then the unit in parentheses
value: 6200 (rpm)
